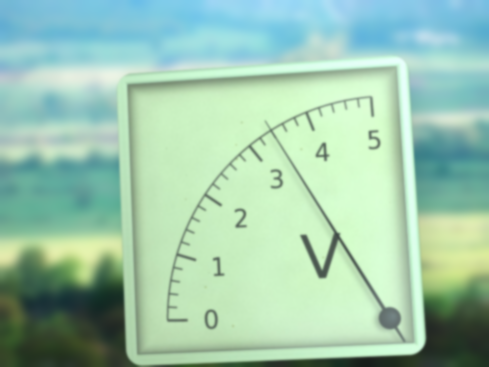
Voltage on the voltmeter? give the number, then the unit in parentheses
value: 3.4 (V)
